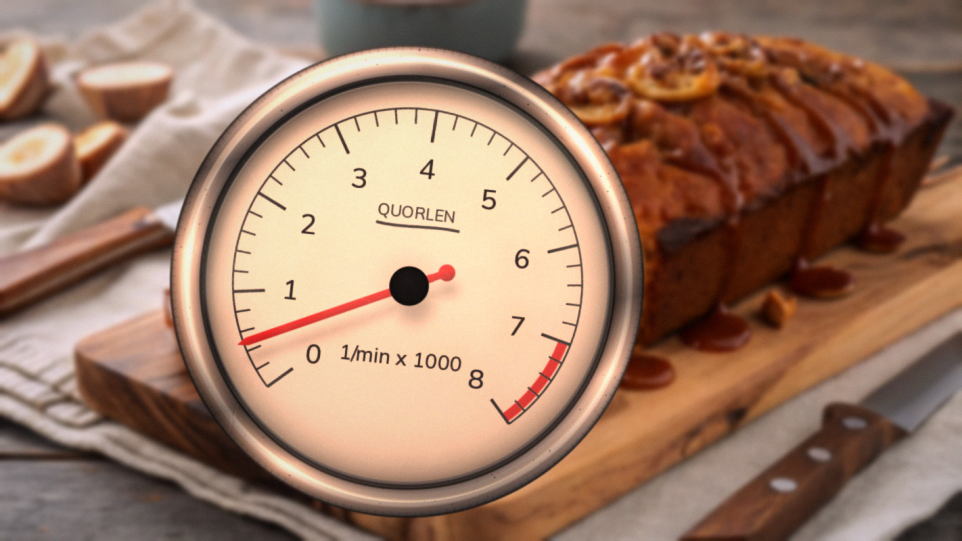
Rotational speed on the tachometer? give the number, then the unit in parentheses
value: 500 (rpm)
